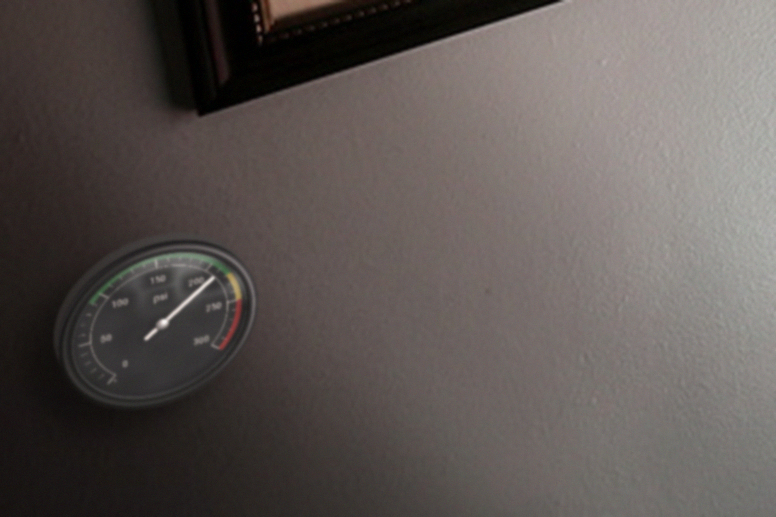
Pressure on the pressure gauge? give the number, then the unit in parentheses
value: 210 (psi)
